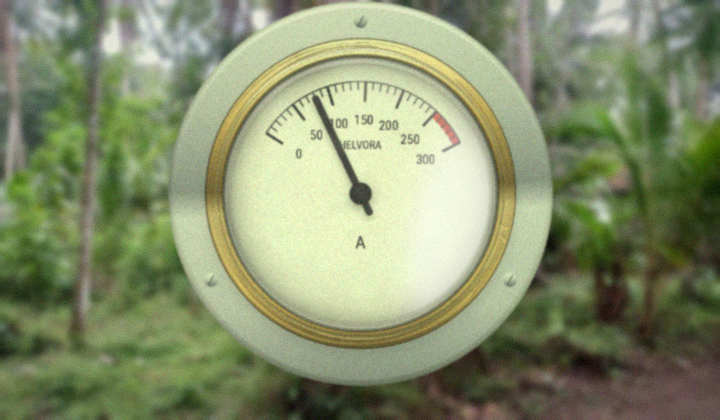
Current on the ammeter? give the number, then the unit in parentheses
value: 80 (A)
